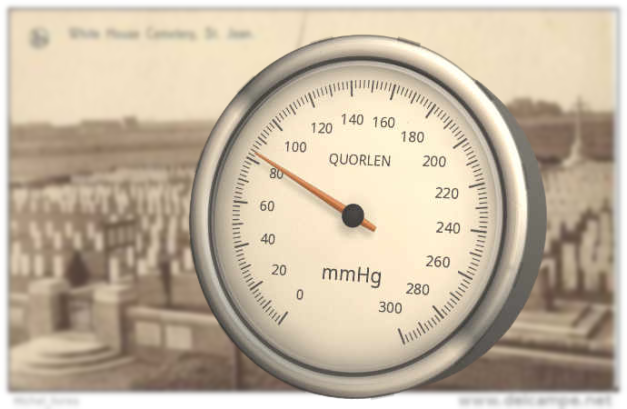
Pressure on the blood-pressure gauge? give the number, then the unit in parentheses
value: 84 (mmHg)
